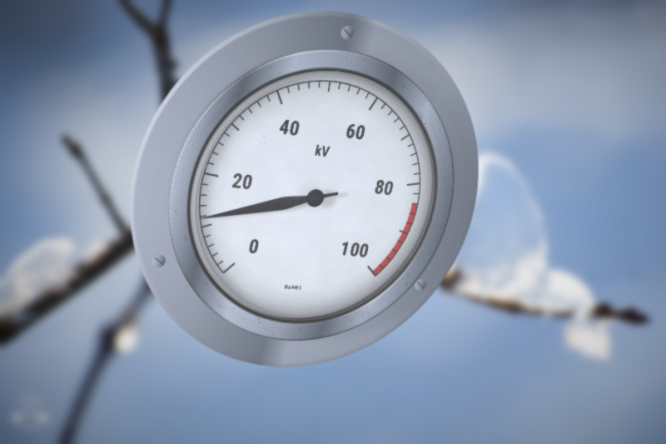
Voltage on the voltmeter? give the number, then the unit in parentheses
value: 12 (kV)
